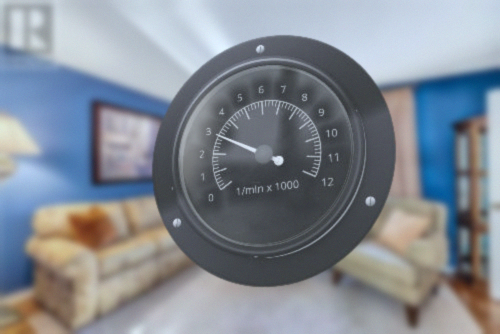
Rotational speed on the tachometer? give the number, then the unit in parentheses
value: 3000 (rpm)
